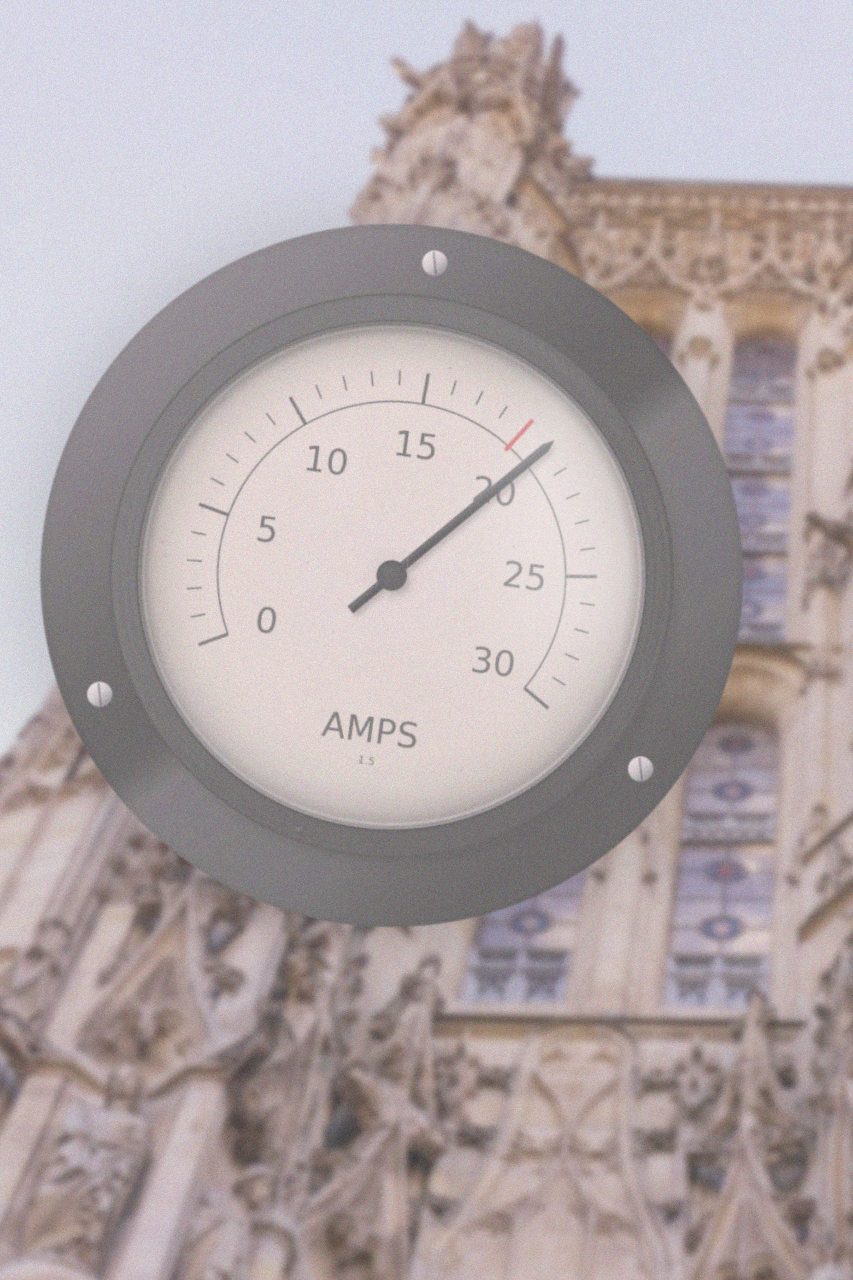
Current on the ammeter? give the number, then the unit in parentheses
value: 20 (A)
